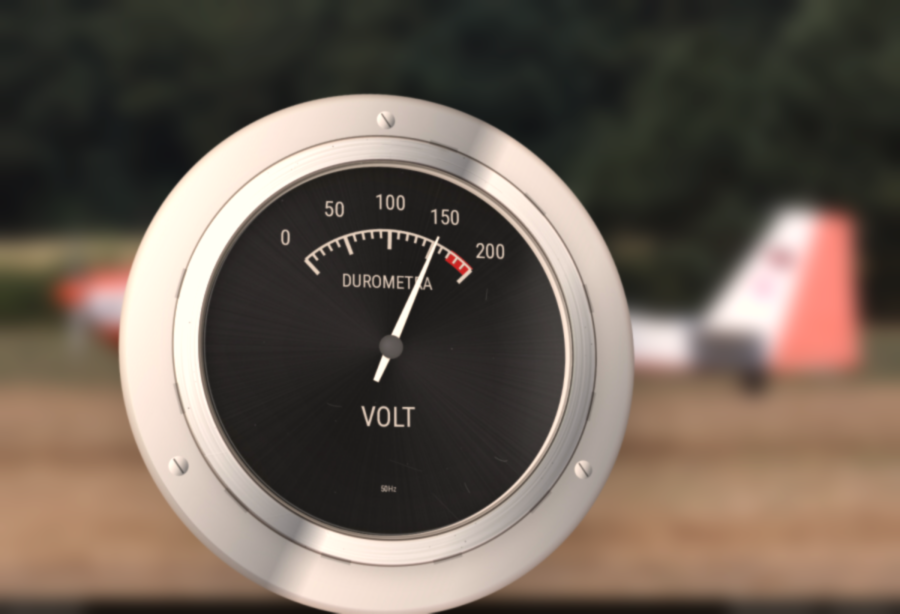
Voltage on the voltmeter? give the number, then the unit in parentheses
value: 150 (V)
